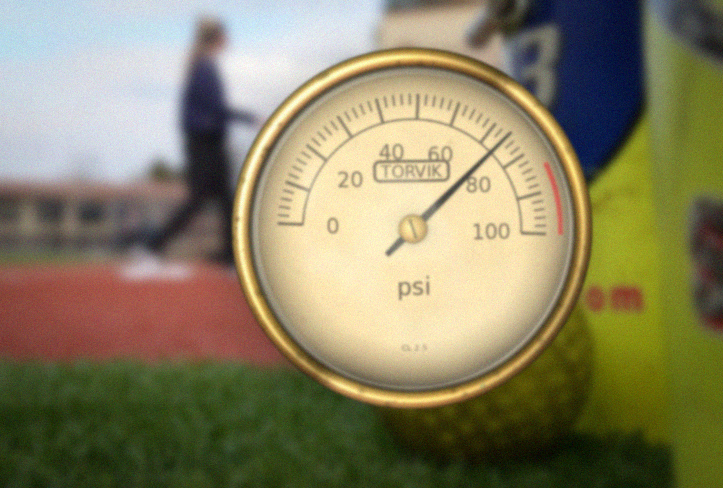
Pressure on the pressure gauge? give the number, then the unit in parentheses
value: 74 (psi)
